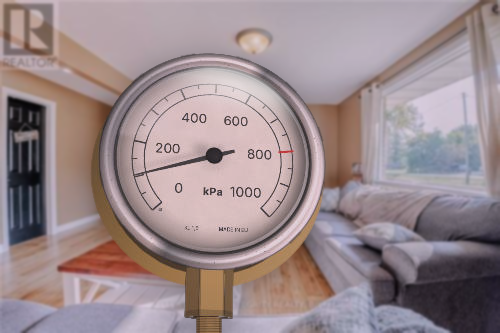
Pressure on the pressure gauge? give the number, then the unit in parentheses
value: 100 (kPa)
